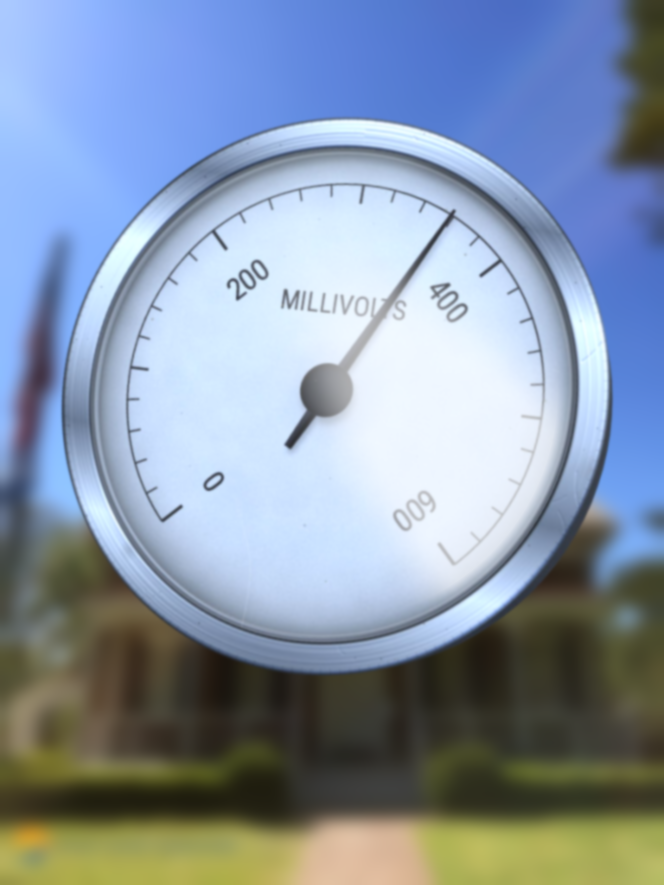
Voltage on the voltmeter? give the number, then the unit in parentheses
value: 360 (mV)
